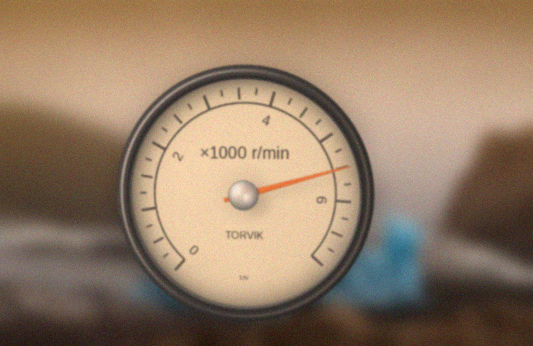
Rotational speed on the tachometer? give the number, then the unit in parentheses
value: 5500 (rpm)
